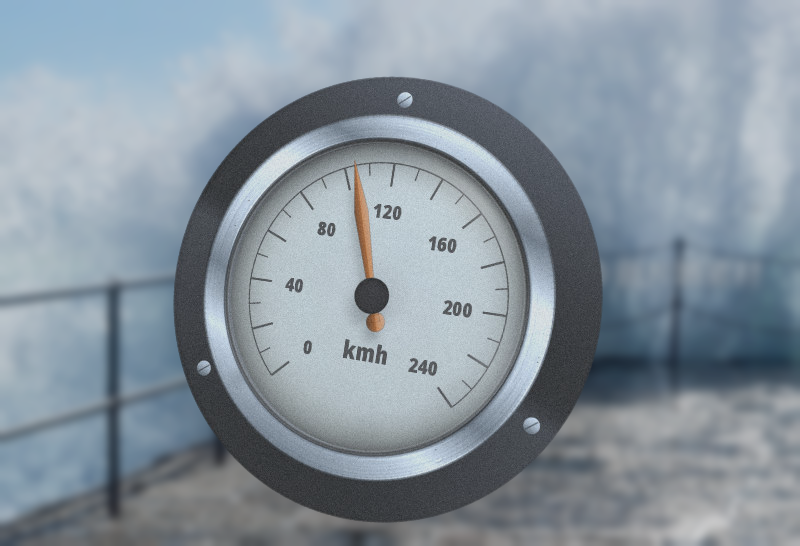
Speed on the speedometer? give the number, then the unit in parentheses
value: 105 (km/h)
